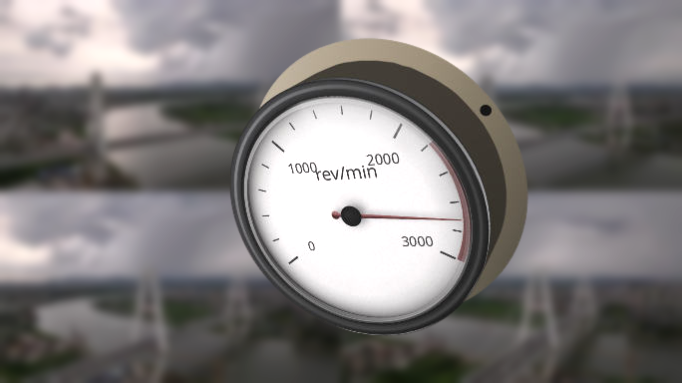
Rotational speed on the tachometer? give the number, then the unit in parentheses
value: 2700 (rpm)
